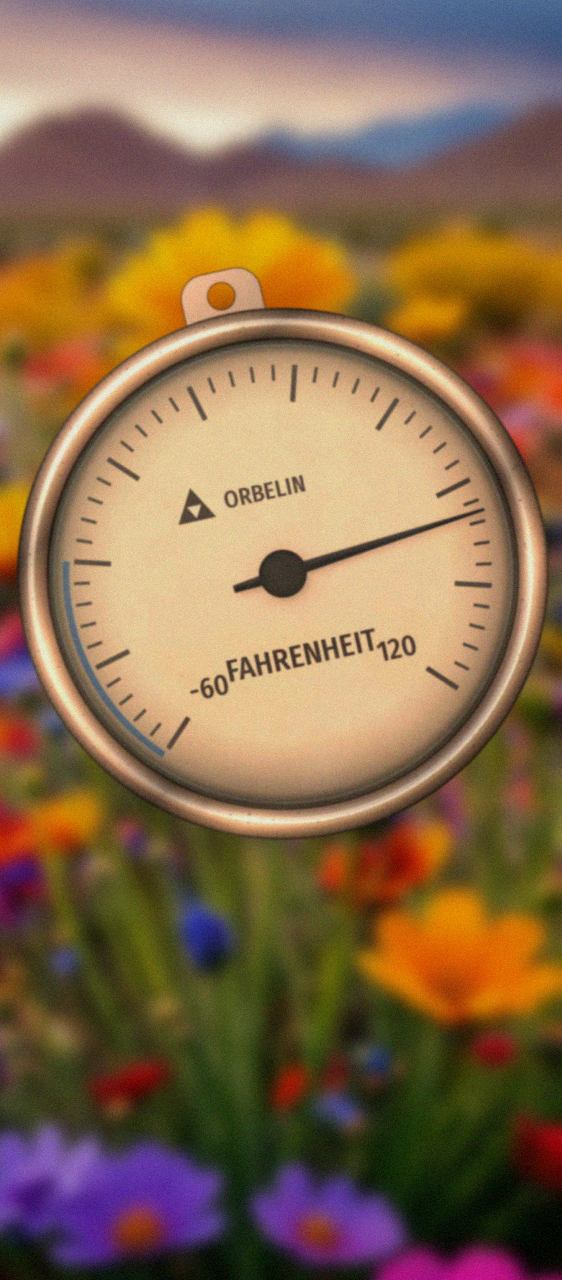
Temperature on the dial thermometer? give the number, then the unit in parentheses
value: 86 (°F)
